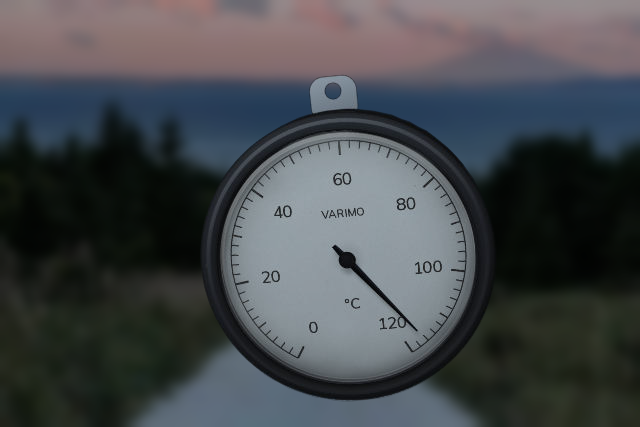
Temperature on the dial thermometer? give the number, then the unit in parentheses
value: 116 (°C)
